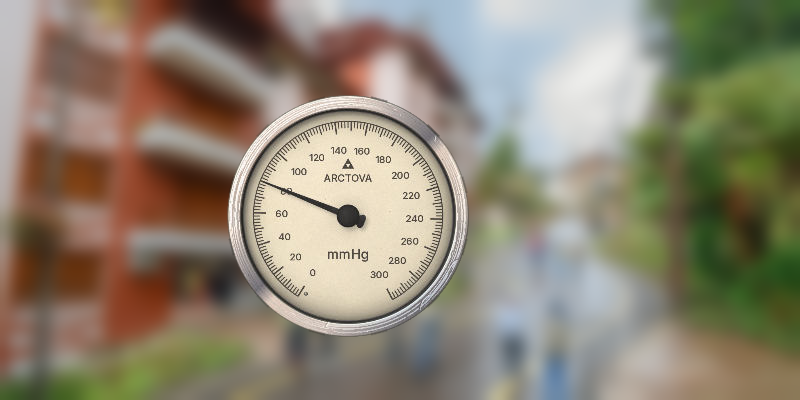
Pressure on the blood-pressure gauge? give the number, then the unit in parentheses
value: 80 (mmHg)
